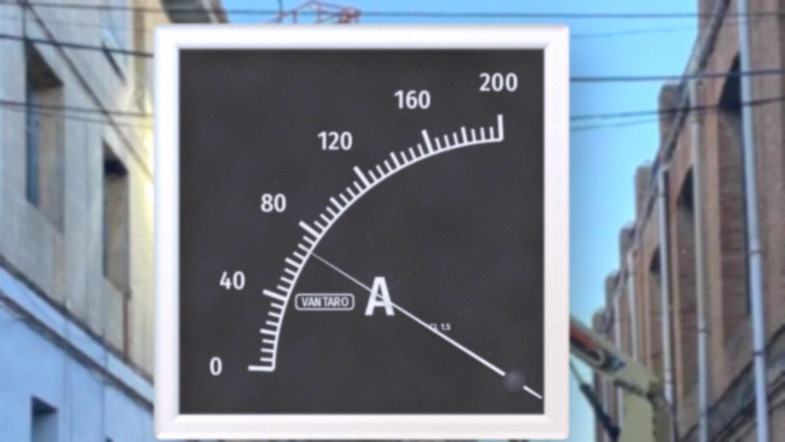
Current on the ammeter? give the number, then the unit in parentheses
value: 70 (A)
